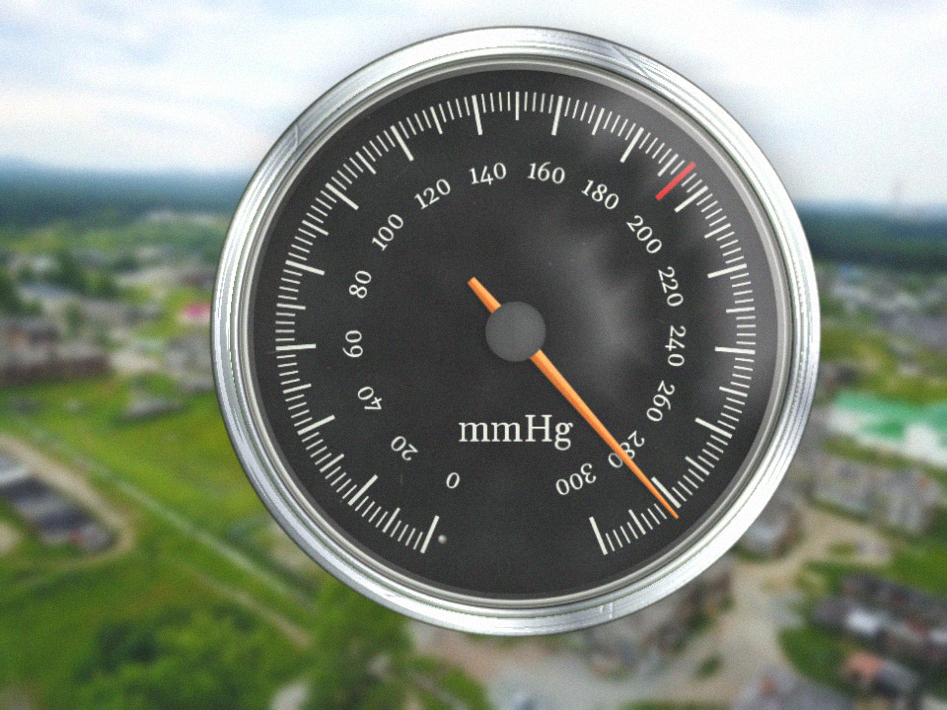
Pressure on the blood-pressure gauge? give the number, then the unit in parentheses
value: 282 (mmHg)
